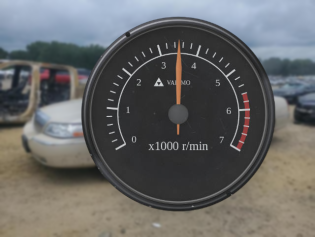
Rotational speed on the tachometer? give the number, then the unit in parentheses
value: 3500 (rpm)
